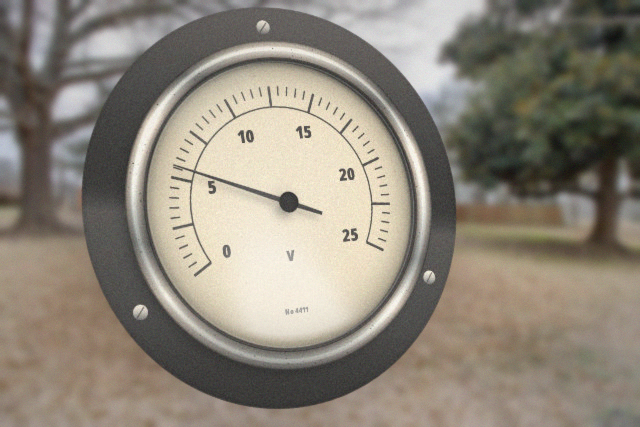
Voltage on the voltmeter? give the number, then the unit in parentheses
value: 5.5 (V)
